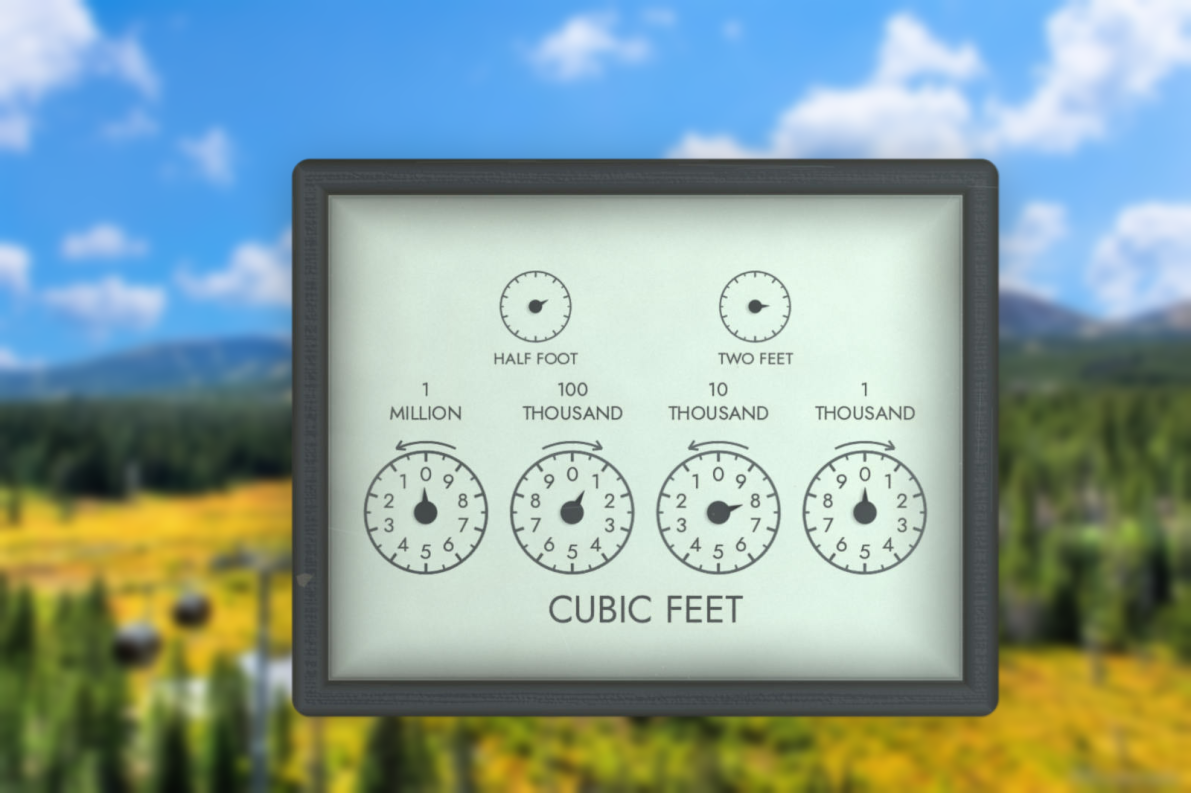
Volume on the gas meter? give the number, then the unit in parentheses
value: 8000 (ft³)
